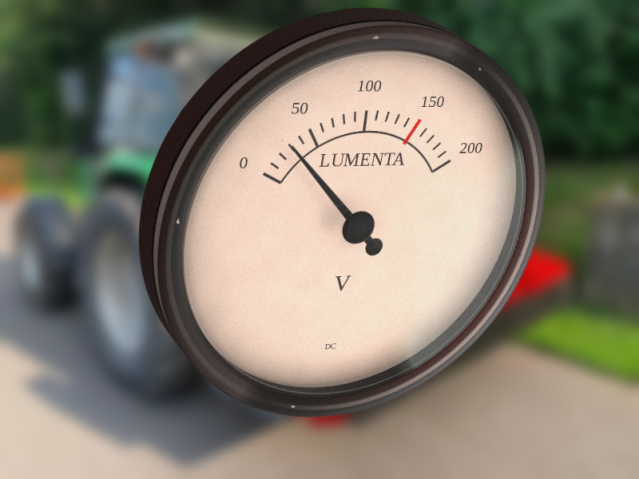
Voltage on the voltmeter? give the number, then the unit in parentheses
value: 30 (V)
